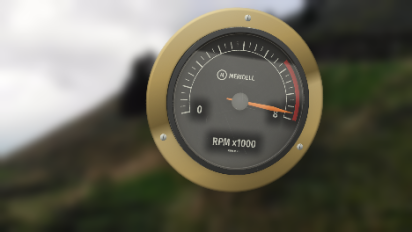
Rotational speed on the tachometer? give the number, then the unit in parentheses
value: 7750 (rpm)
